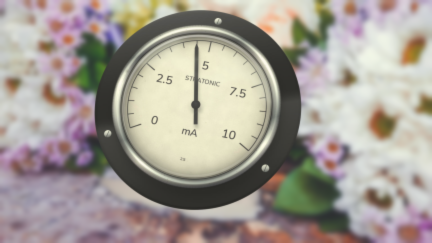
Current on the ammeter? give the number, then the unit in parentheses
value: 4.5 (mA)
